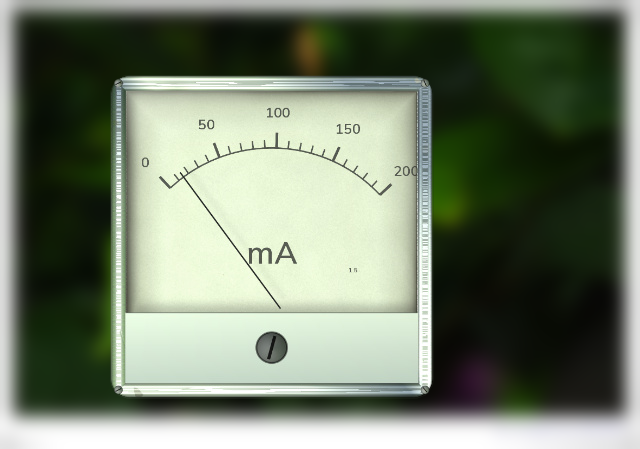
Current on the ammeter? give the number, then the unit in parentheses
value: 15 (mA)
